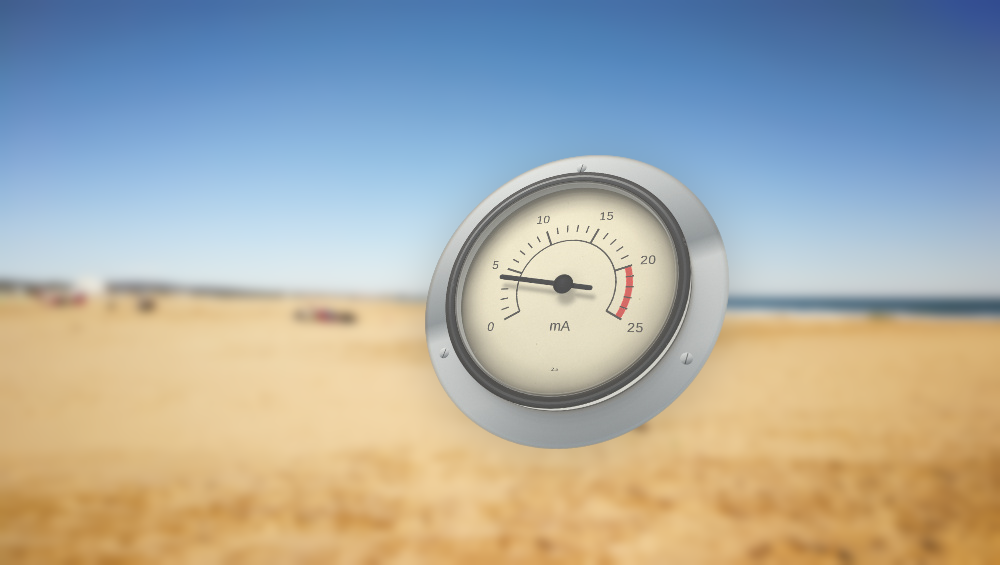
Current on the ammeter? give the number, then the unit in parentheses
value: 4 (mA)
